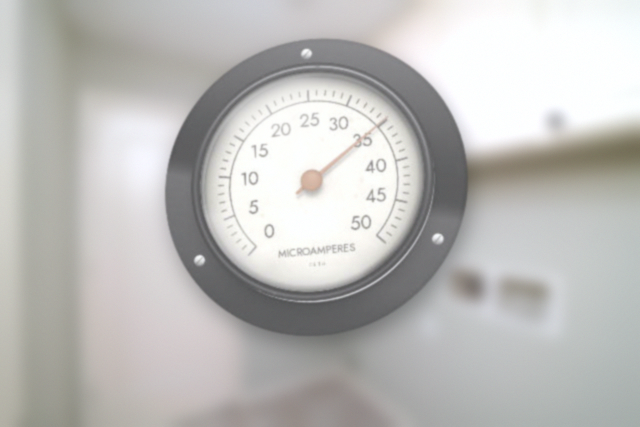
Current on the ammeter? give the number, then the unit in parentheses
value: 35 (µA)
